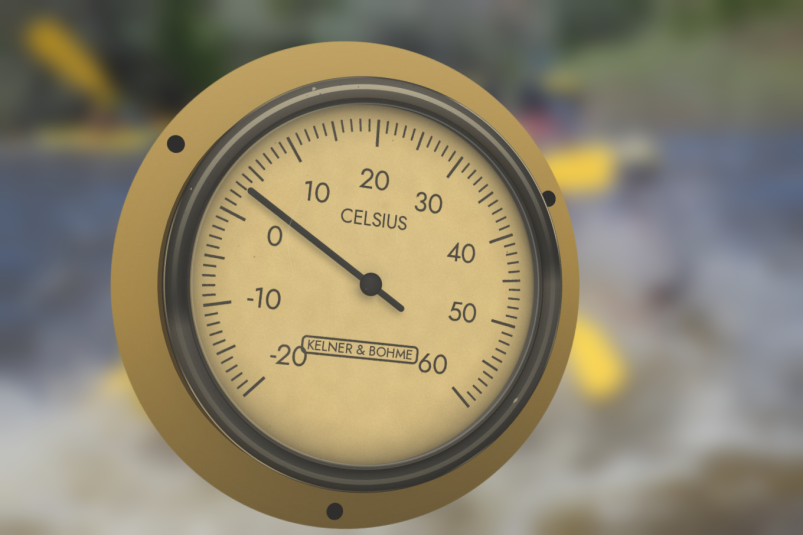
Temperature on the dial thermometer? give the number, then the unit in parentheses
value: 3 (°C)
